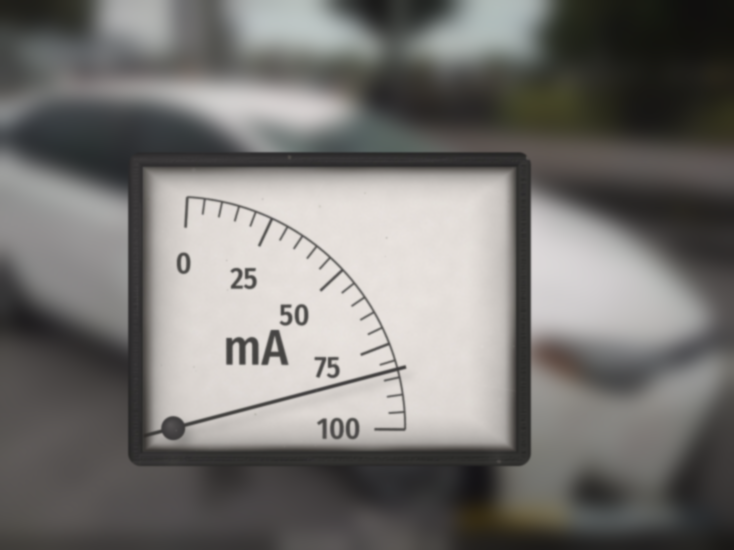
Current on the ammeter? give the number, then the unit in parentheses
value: 82.5 (mA)
